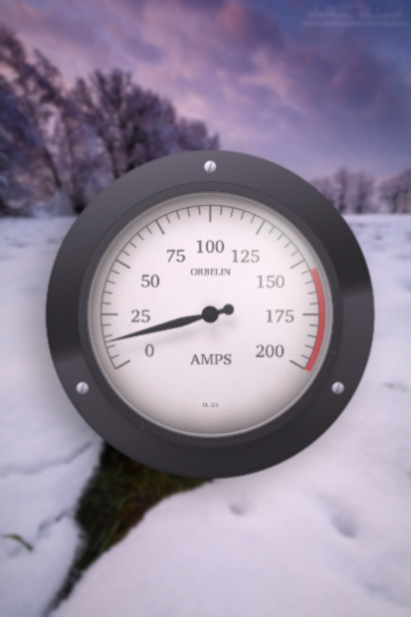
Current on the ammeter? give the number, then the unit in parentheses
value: 12.5 (A)
